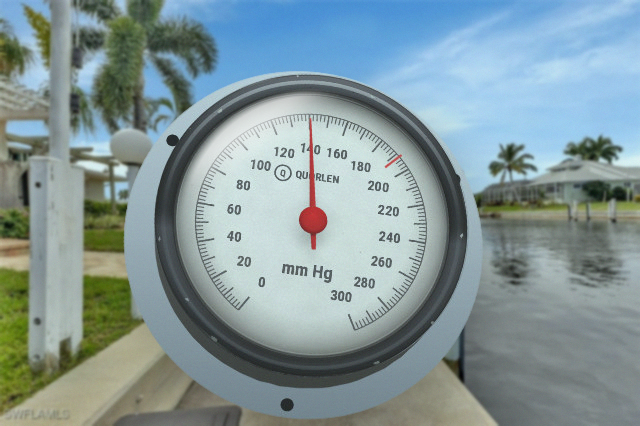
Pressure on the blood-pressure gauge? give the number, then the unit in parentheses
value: 140 (mmHg)
